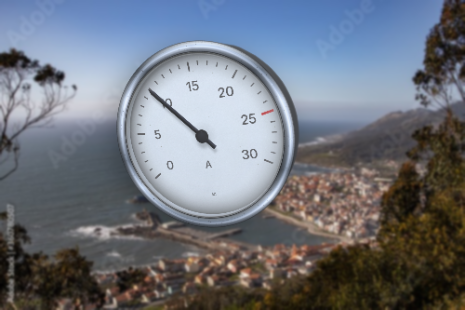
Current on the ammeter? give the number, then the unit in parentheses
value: 10 (A)
